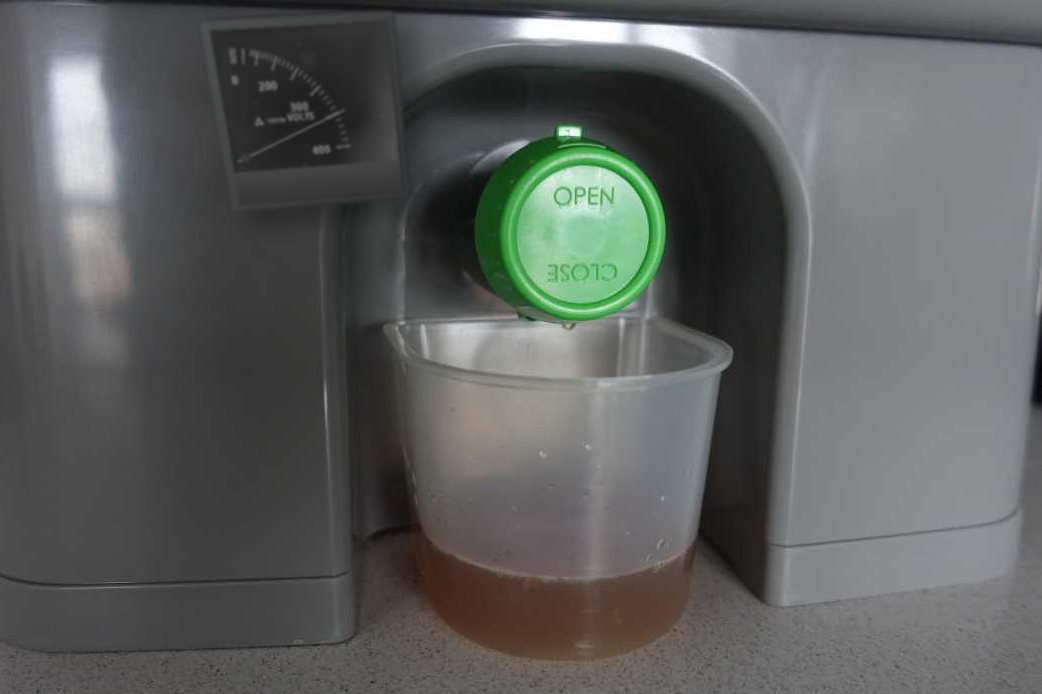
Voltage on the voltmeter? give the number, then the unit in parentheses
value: 350 (V)
